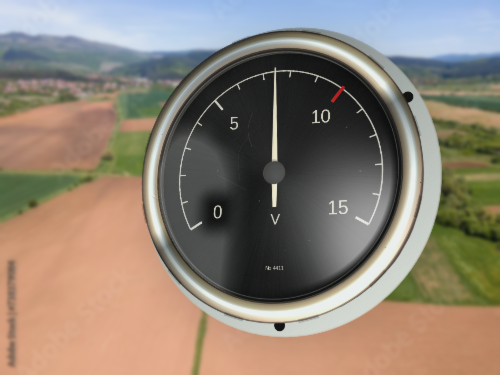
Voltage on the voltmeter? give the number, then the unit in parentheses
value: 7.5 (V)
